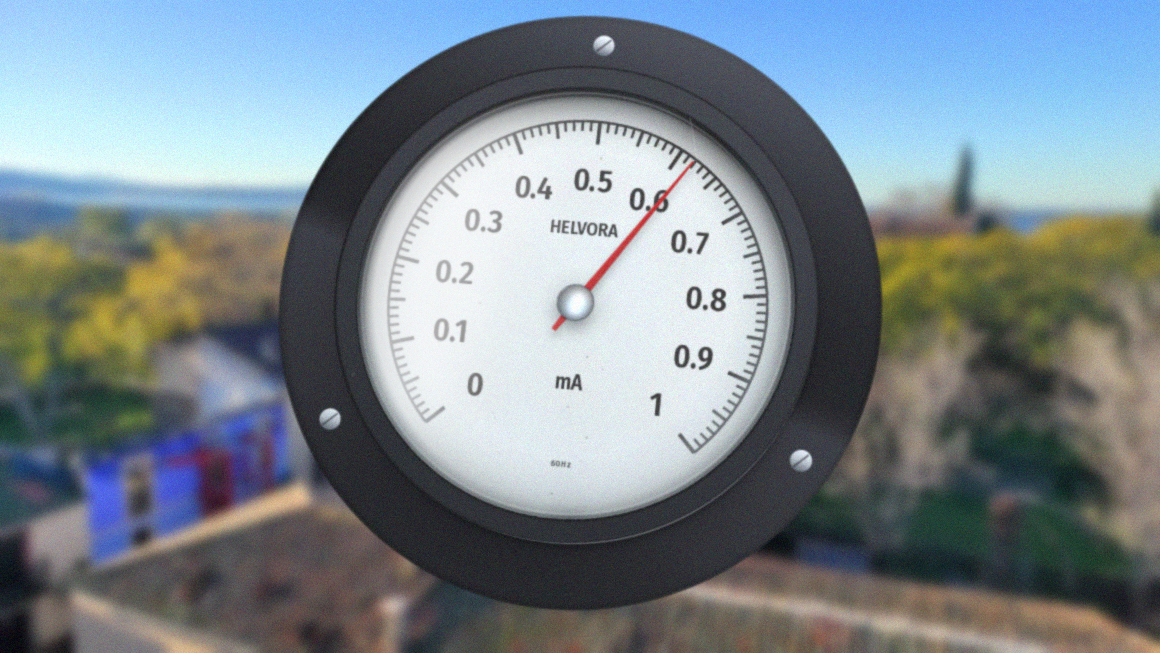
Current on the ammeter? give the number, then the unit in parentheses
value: 0.62 (mA)
